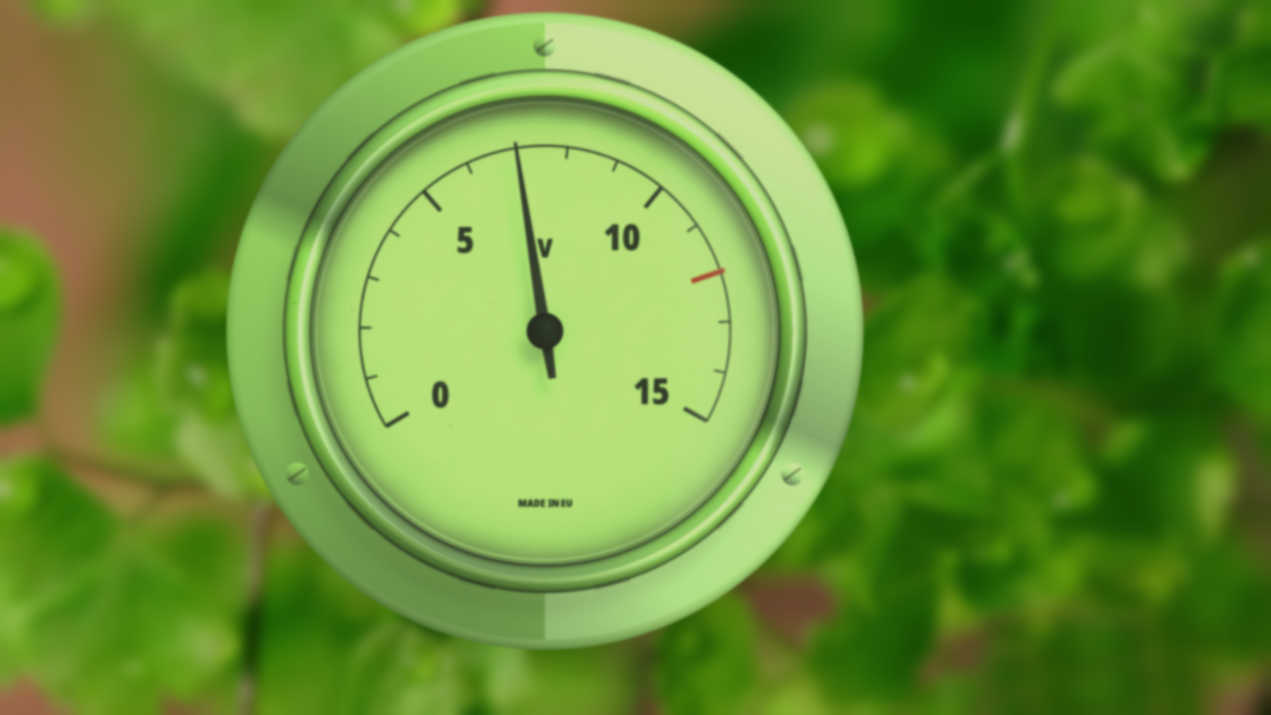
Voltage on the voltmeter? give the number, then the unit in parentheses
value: 7 (V)
